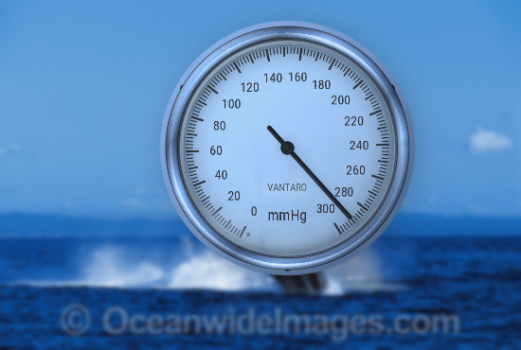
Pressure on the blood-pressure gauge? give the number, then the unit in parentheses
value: 290 (mmHg)
